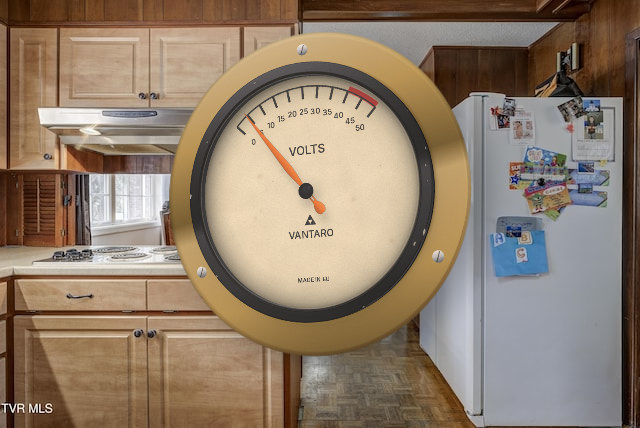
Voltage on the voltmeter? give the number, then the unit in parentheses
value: 5 (V)
